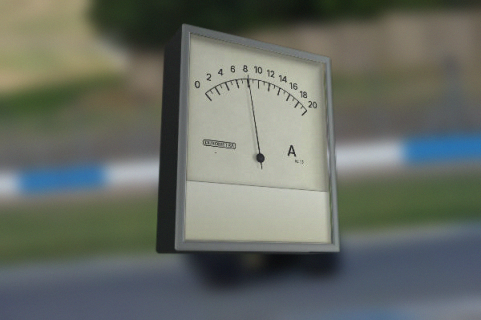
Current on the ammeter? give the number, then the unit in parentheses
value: 8 (A)
